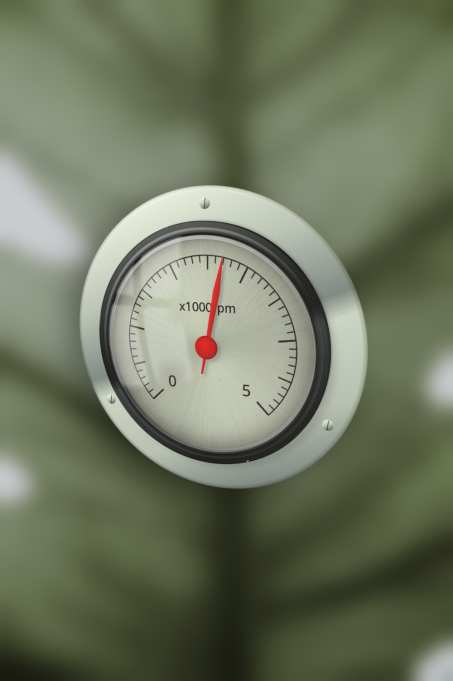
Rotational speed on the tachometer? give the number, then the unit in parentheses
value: 2700 (rpm)
